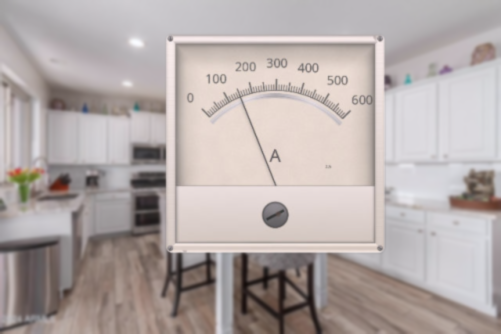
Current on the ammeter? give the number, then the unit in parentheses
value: 150 (A)
